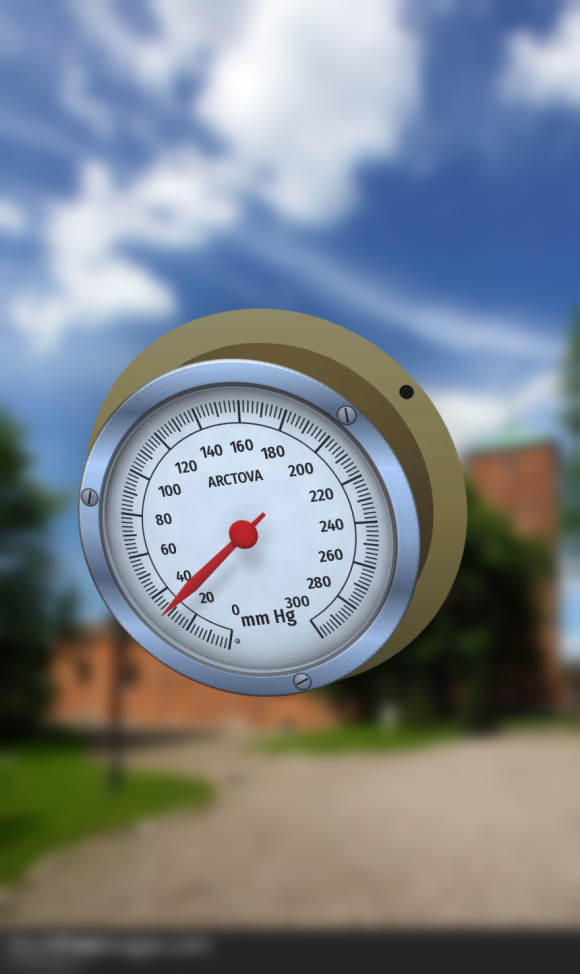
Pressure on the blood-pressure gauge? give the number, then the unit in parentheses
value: 32 (mmHg)
